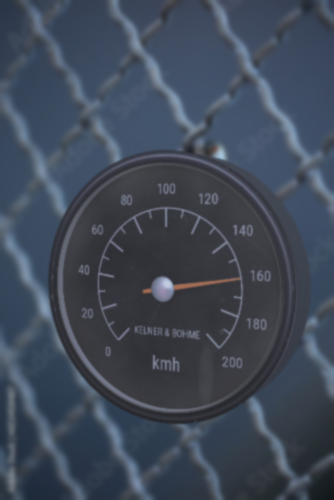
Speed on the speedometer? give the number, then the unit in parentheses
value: 160 (km/h)
